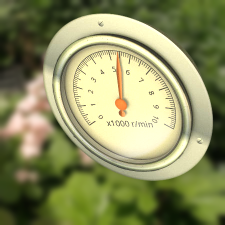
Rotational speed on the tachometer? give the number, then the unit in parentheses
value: 5500 (rpm)
